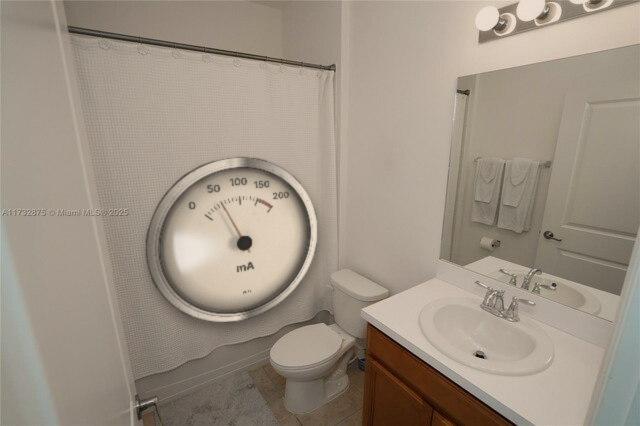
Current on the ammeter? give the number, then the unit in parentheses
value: 50 (mA)
